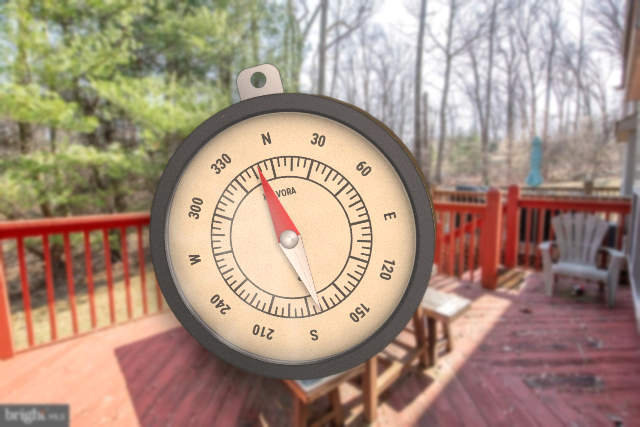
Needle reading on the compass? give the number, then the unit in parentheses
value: 350 (°)
